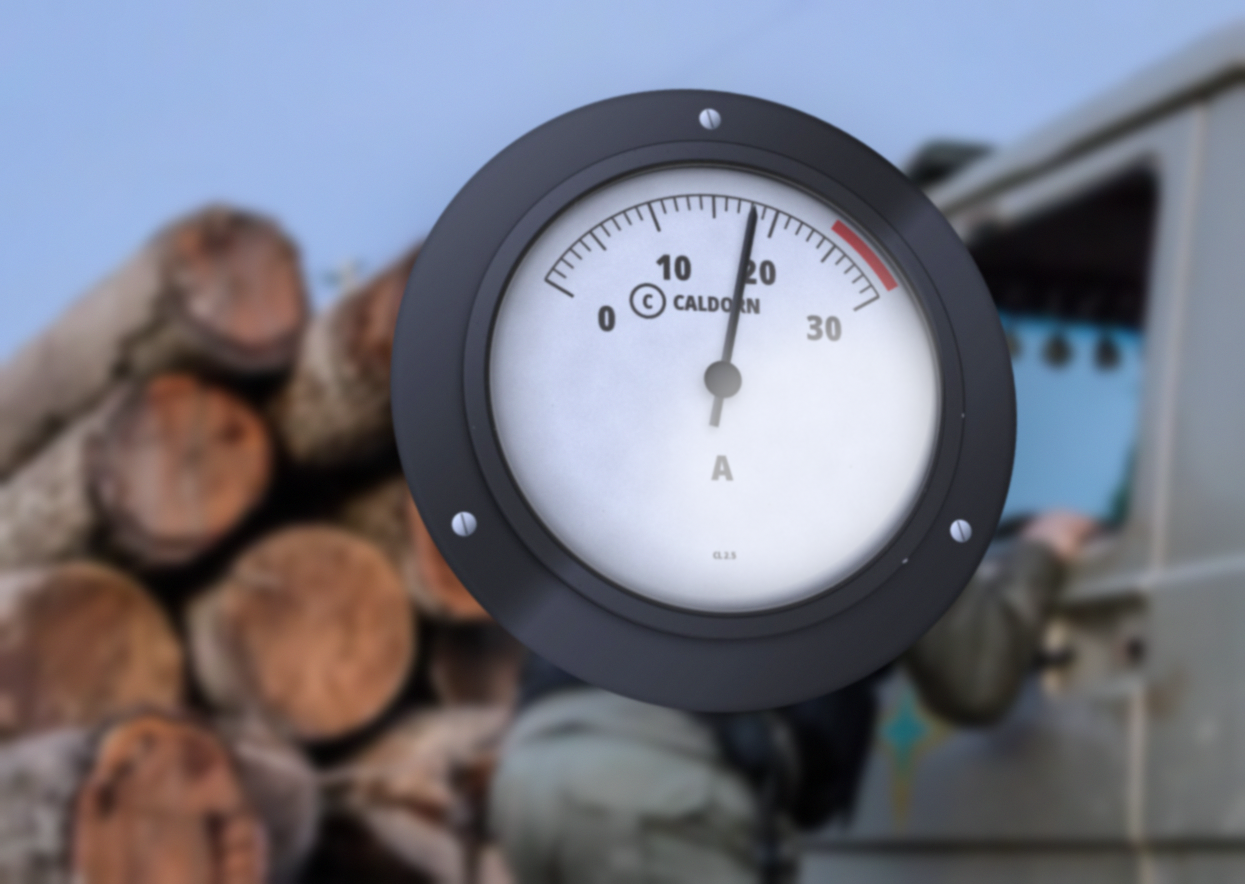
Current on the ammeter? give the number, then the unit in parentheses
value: 18 (A)
